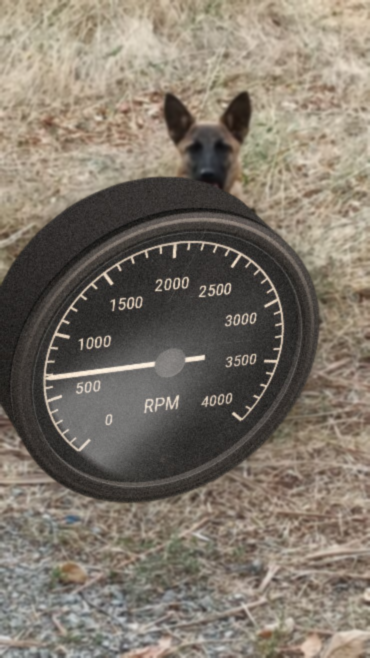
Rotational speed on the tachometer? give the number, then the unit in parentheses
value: 700 (rpm)
